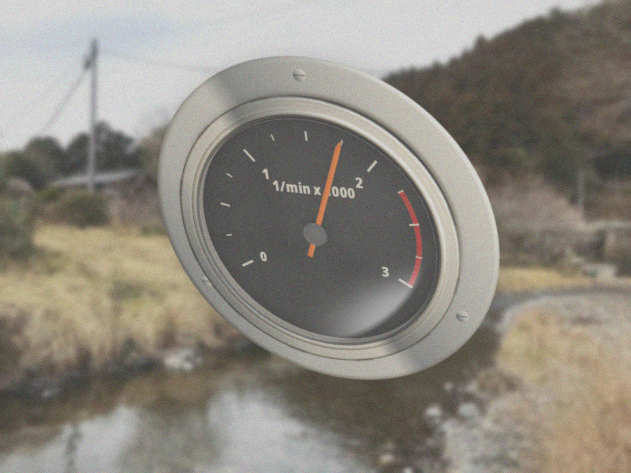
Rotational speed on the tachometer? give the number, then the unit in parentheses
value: 1750 (rpm)
